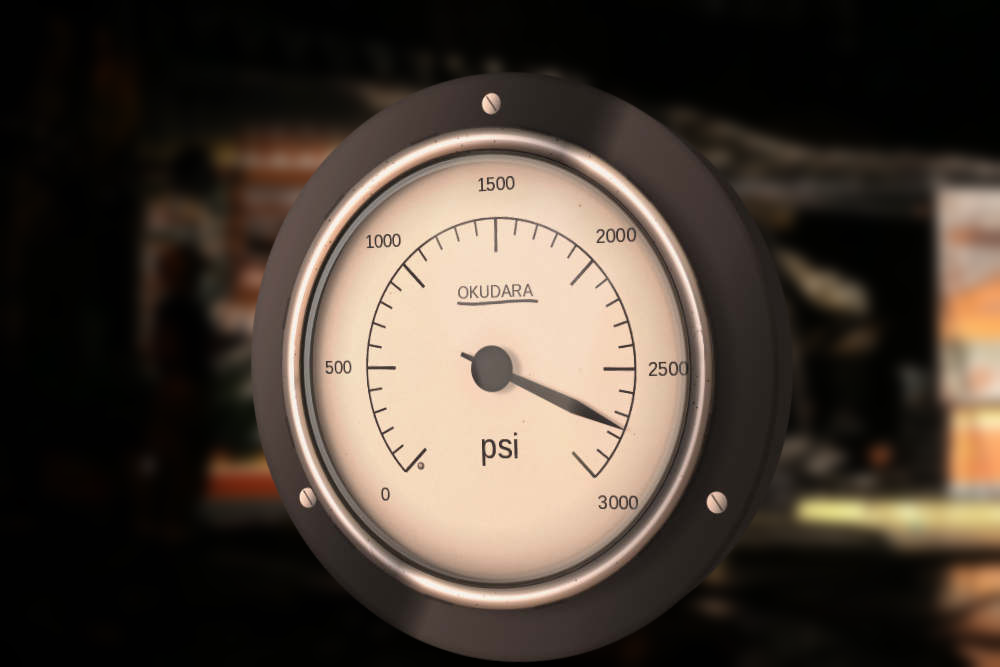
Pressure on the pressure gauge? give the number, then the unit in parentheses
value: 2750 (psi)
